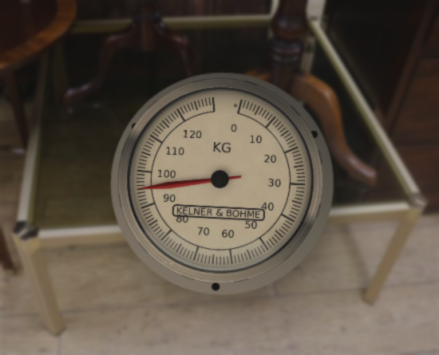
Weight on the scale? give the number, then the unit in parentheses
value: 95 (kg)
